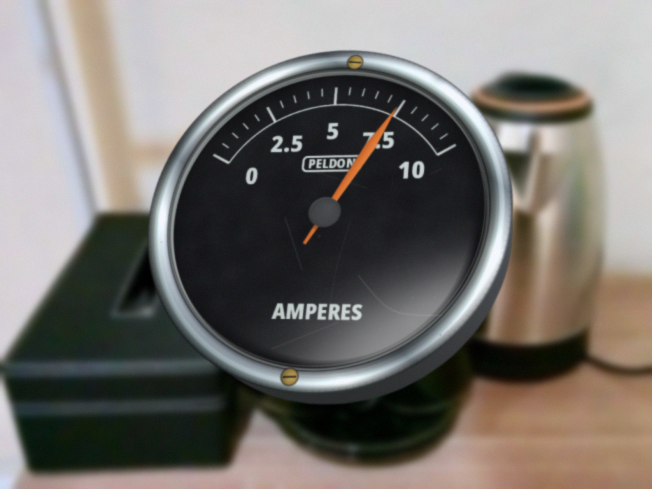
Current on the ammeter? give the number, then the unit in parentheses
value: 7.5 (A)
